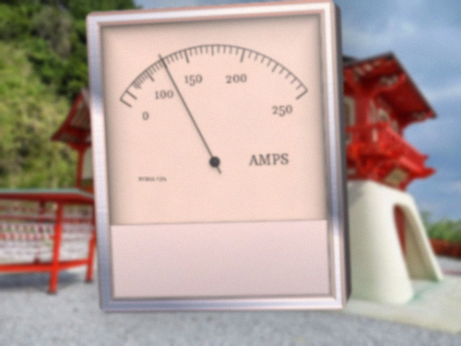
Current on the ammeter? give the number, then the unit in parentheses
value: 125 (A)
